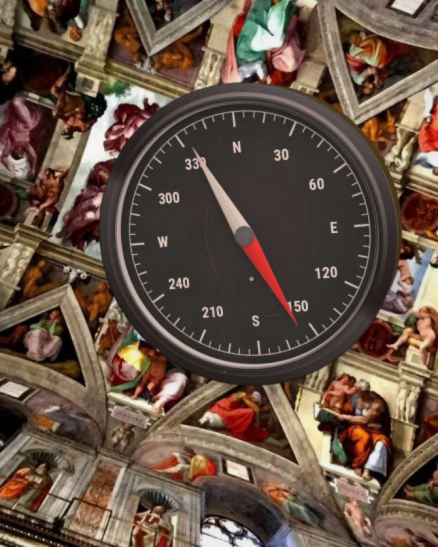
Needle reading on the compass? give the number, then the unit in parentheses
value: 155 (°)
